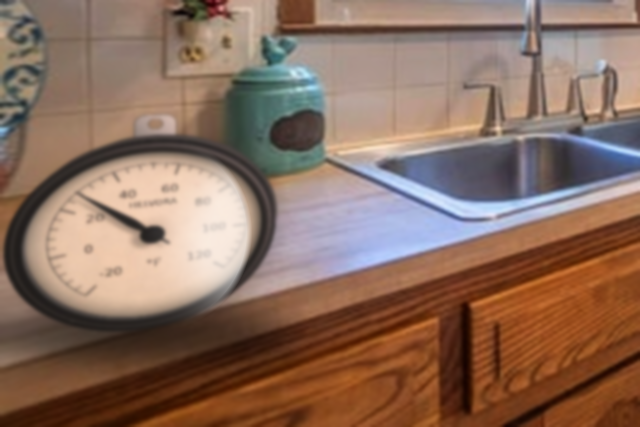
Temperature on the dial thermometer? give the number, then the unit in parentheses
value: 28 (°F)
